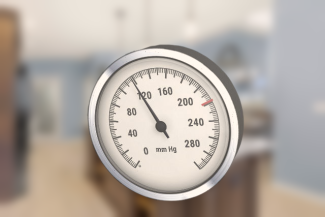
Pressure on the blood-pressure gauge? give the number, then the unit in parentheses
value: 120 (mmHg)
